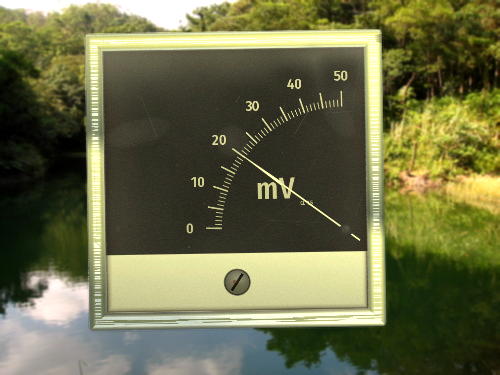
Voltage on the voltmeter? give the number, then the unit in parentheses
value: 20 (mV)
